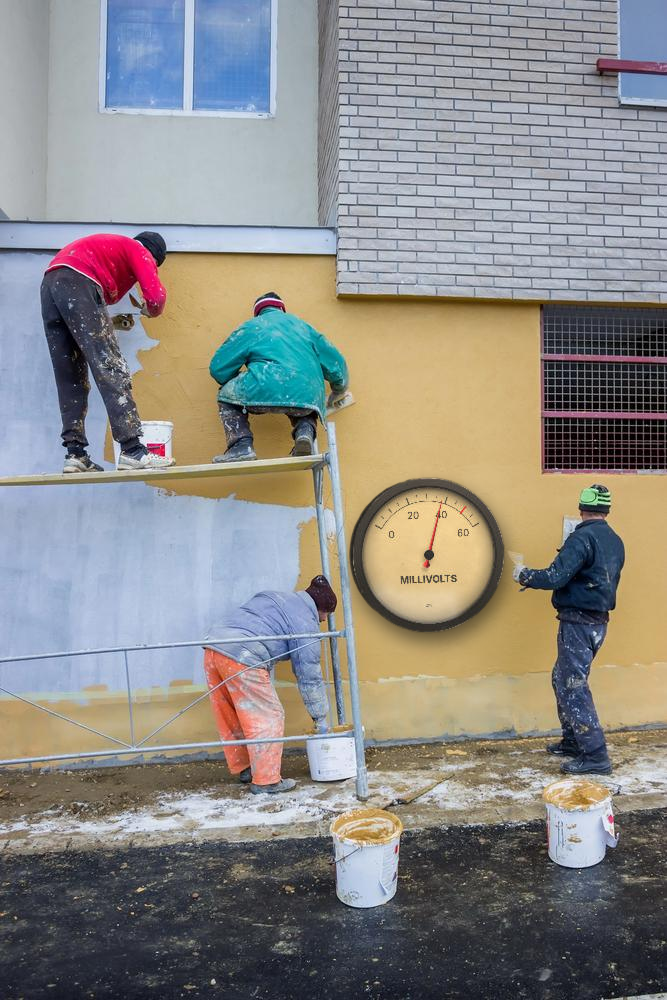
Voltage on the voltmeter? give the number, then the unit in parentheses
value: 37.5 (mV)
